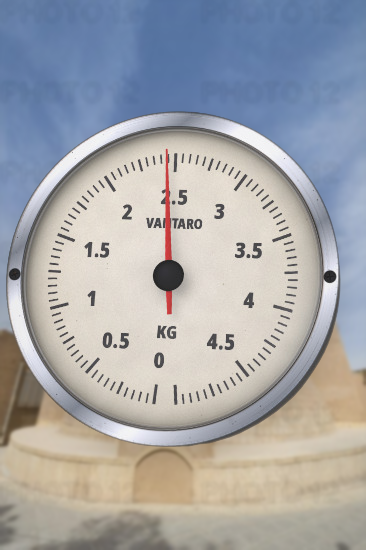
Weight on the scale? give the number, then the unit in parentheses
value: 2.45 (kg)
